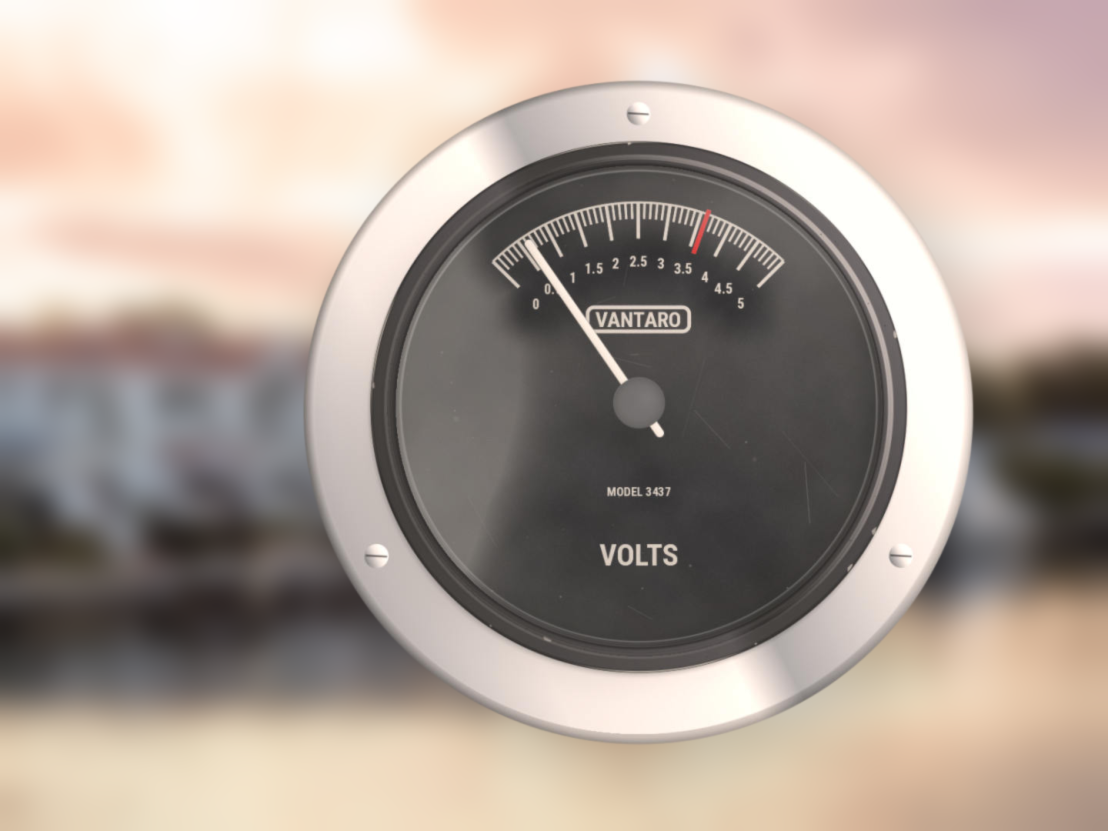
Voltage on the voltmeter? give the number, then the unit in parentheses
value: 0.6 (V)
